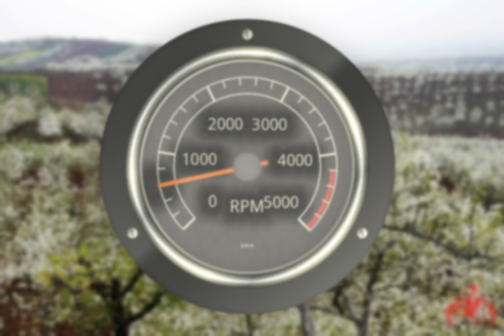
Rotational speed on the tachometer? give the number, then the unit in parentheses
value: 600 (rpm)
